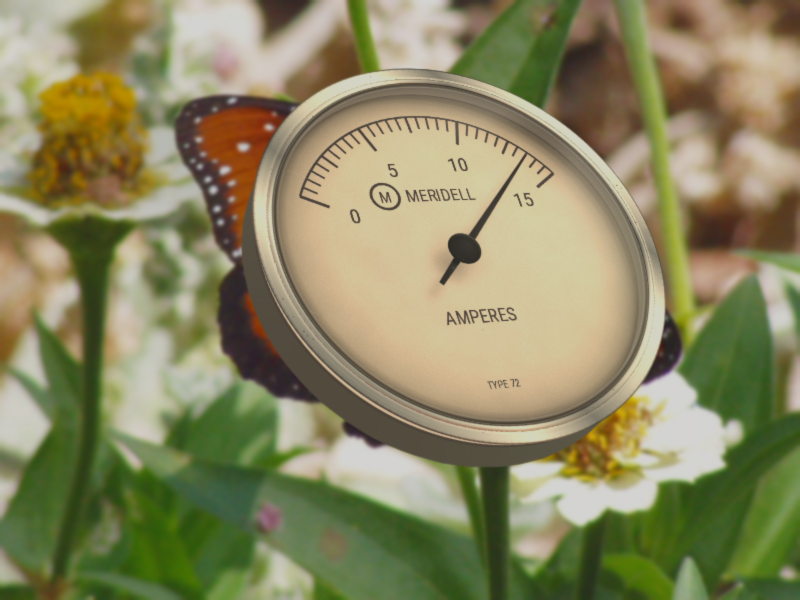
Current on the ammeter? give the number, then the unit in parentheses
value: 13.5 (A)
